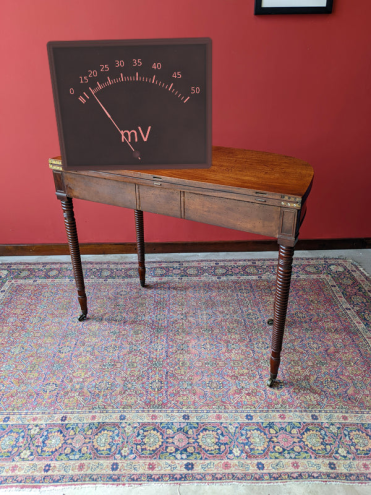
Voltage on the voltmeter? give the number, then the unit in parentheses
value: 15 (mV)
